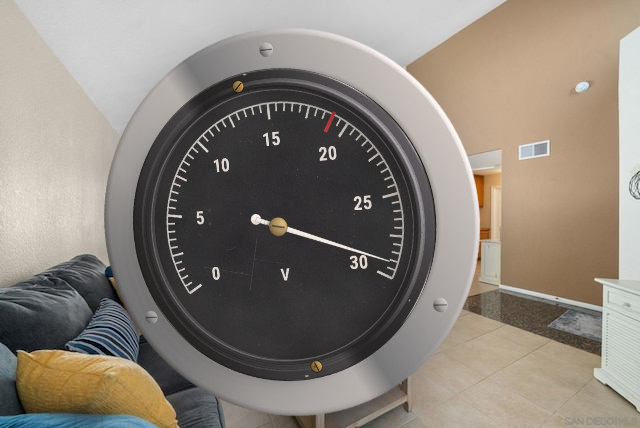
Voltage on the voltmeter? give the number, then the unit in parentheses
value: 29 (V)
